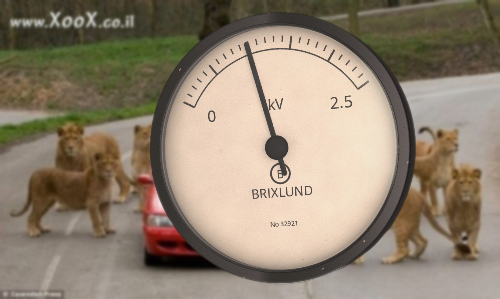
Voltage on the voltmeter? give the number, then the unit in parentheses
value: 1 (kV)
